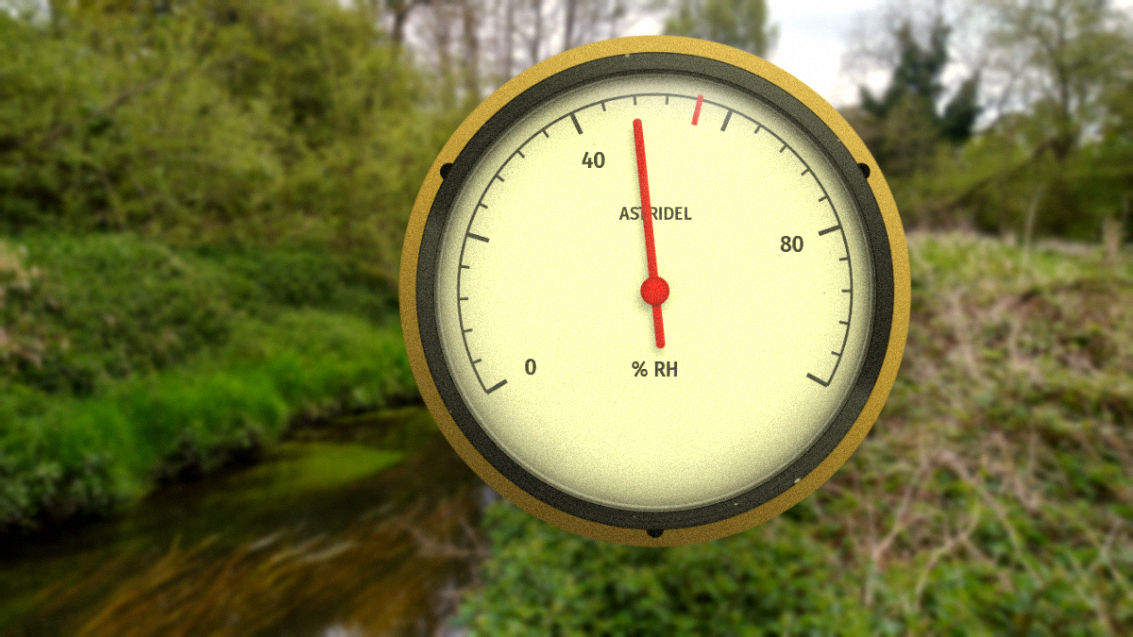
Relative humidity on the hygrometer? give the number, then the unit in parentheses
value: 48 (%)
